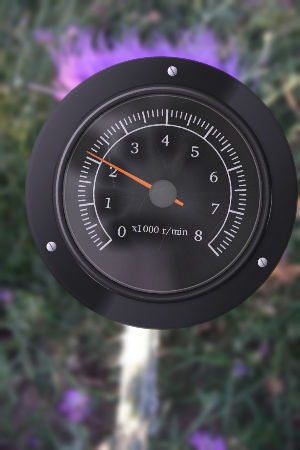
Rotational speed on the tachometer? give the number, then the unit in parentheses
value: 2100 (rpm)
